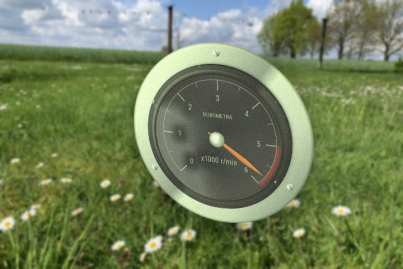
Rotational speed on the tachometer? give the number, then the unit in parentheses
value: 5750 (rpm)
